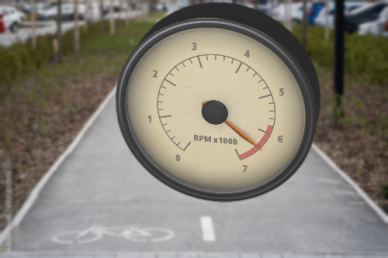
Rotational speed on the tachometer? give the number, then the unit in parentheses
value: 6400 (rpm)
